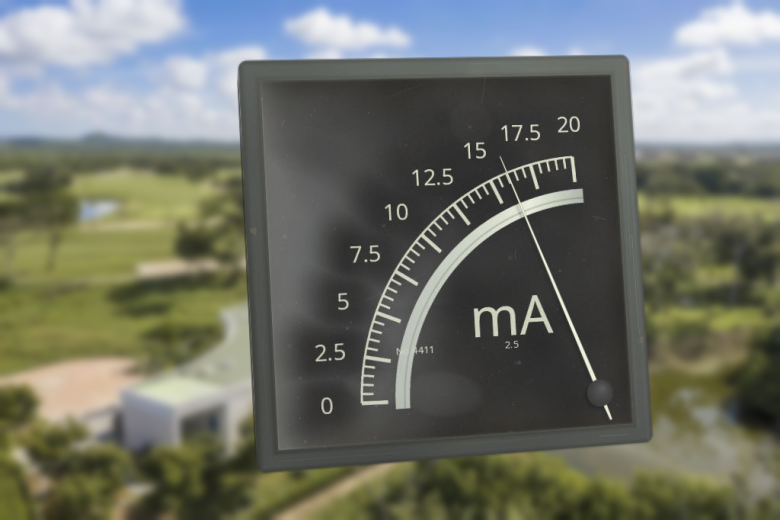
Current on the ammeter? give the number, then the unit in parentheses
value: 16 (mA)
